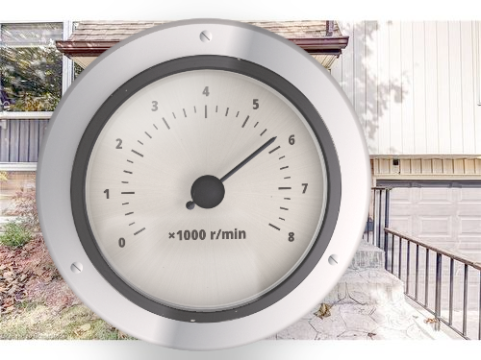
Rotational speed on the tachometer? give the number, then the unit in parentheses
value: 5750 (rpm)
